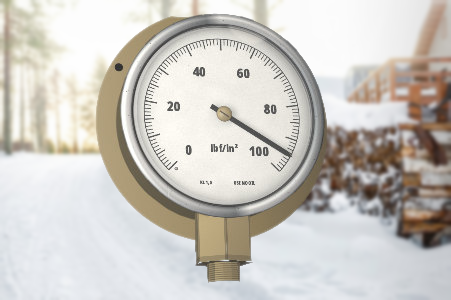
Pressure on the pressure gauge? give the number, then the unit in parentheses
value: 95 (psi)
